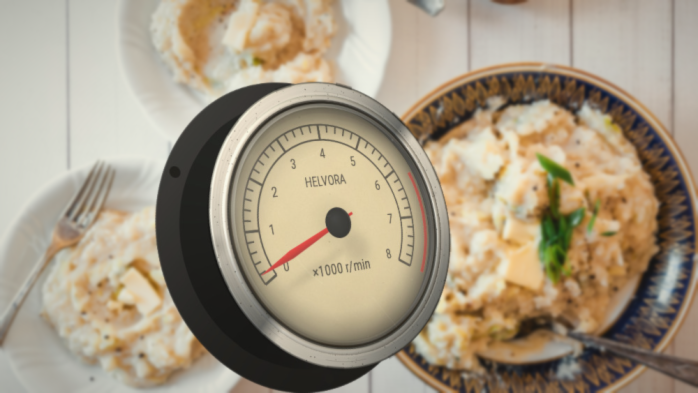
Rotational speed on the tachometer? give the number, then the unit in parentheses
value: 200 (rpm)
